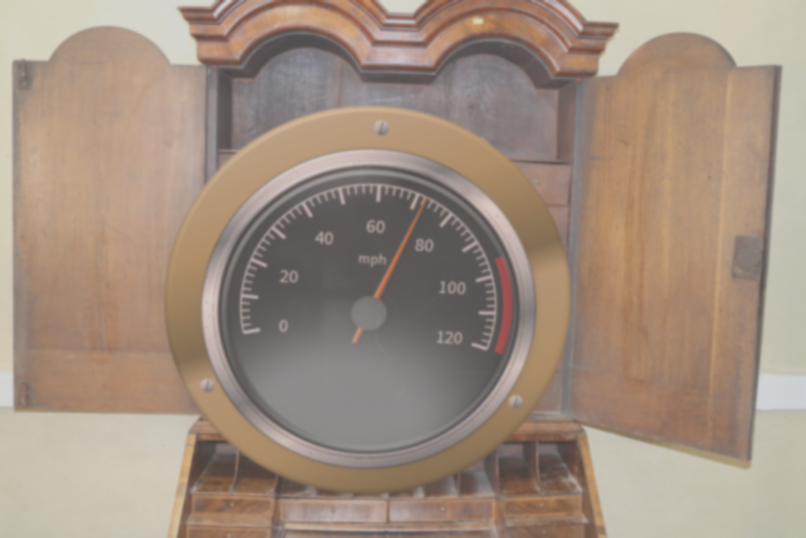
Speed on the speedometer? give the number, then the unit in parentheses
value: 72 (mph)
